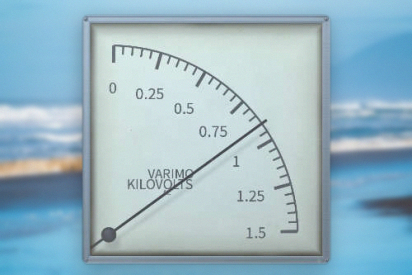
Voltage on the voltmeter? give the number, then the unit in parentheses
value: 0.9 (kV)
